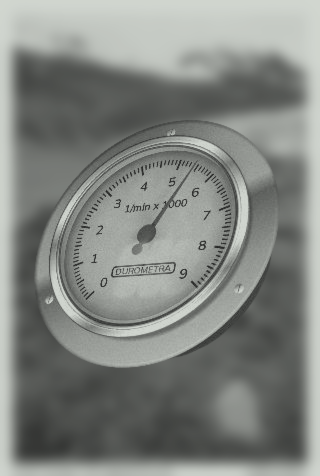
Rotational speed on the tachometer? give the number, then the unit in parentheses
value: 5500 (rpm)
